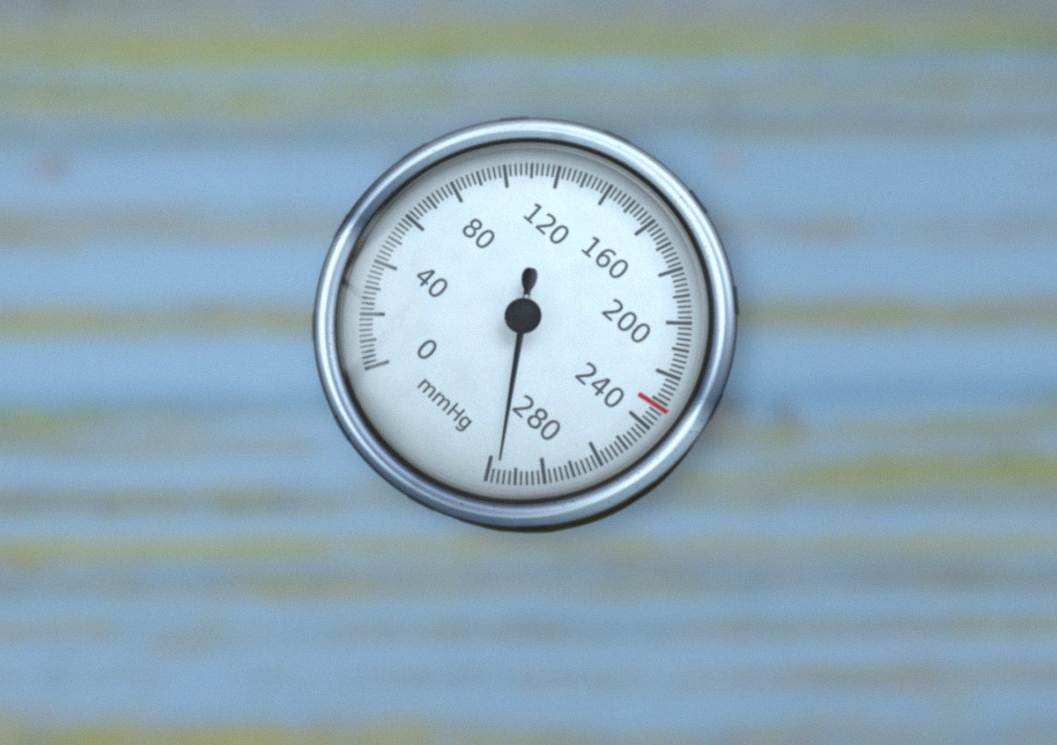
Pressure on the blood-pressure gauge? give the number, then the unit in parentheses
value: 296 (mmHg)
